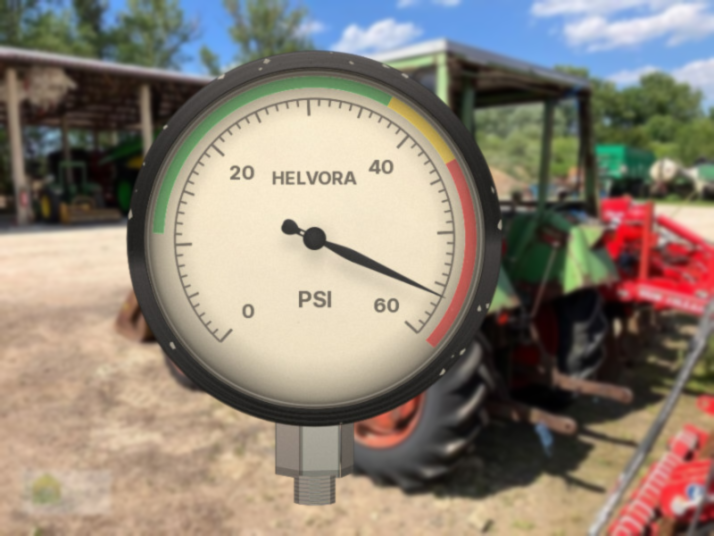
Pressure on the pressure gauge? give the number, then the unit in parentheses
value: 56 (psi)
